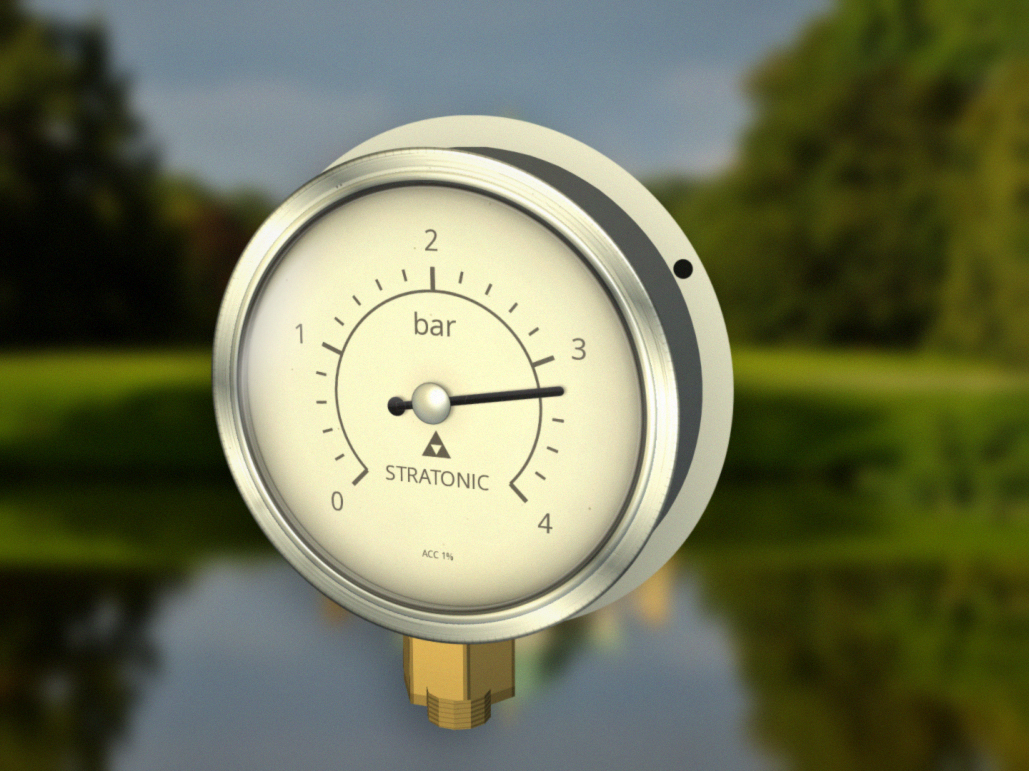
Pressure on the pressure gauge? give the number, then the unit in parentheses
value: 3.2 (bar)
